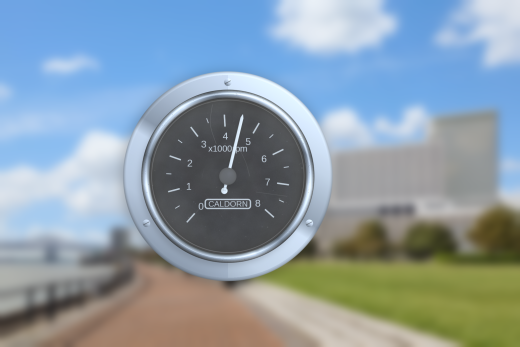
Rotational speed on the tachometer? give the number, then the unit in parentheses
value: 4500 (rpm)
